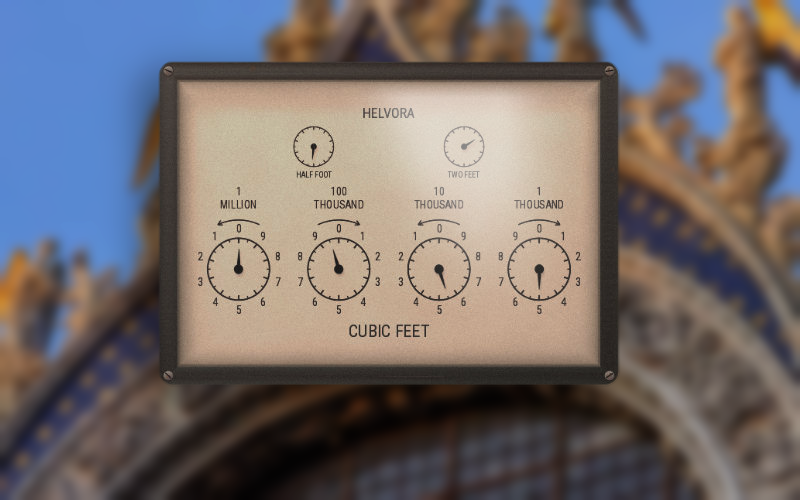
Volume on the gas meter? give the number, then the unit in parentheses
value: 995500 (ft³)
